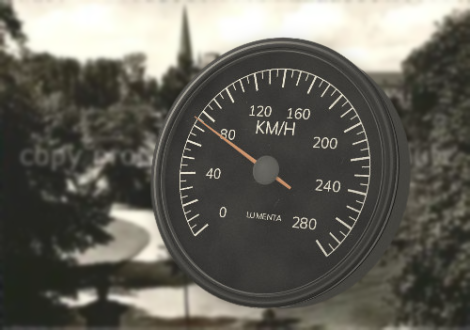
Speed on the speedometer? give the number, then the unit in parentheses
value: 75 (km/h)
